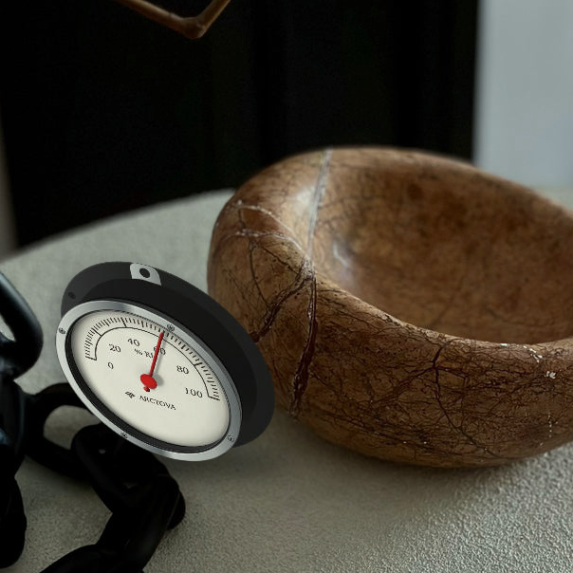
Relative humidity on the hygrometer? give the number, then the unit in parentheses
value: 60 (%)
